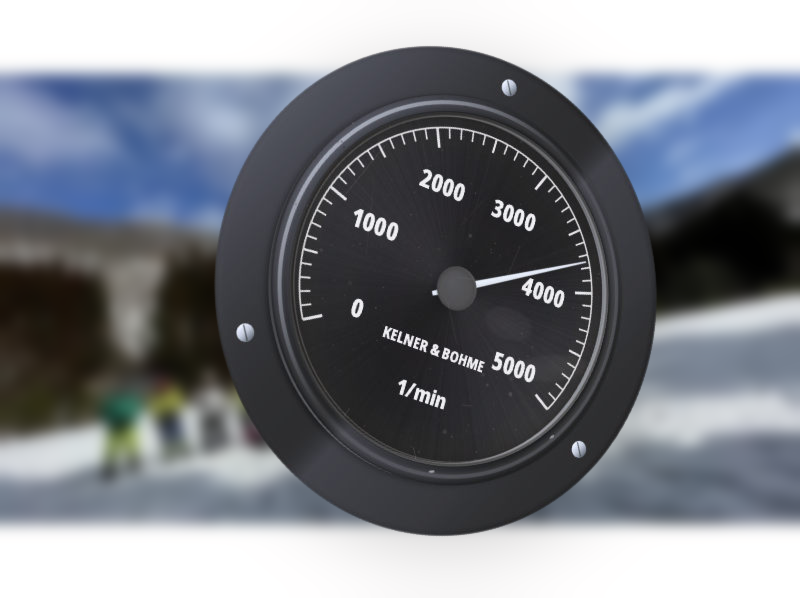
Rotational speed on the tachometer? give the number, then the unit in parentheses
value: 3750 (rpm)
